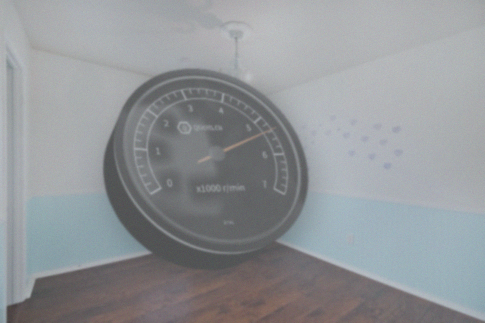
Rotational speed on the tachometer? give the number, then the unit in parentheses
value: 5400 (rpm)
